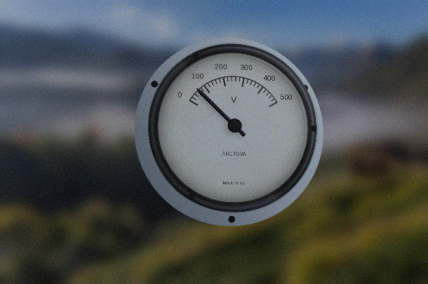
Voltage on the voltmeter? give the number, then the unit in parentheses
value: 60 (V)
